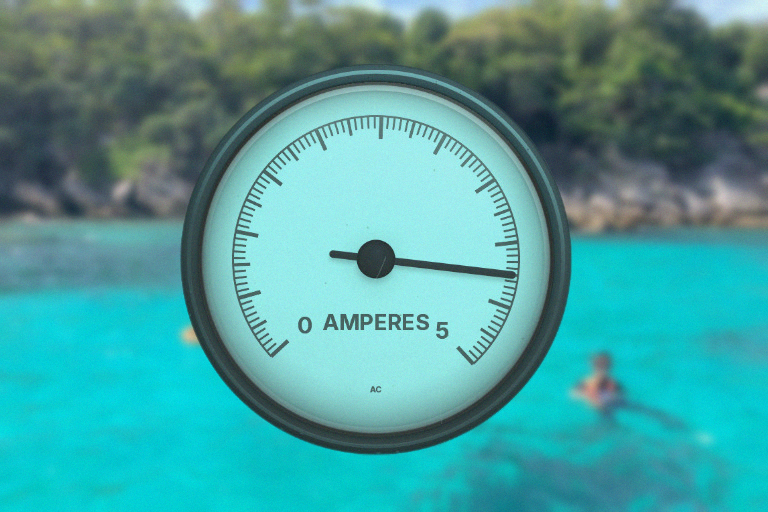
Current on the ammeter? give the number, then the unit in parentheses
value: 4.25 (A)
